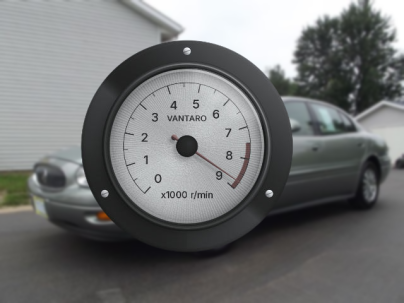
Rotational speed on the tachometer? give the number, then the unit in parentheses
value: 8750 (rpm)
